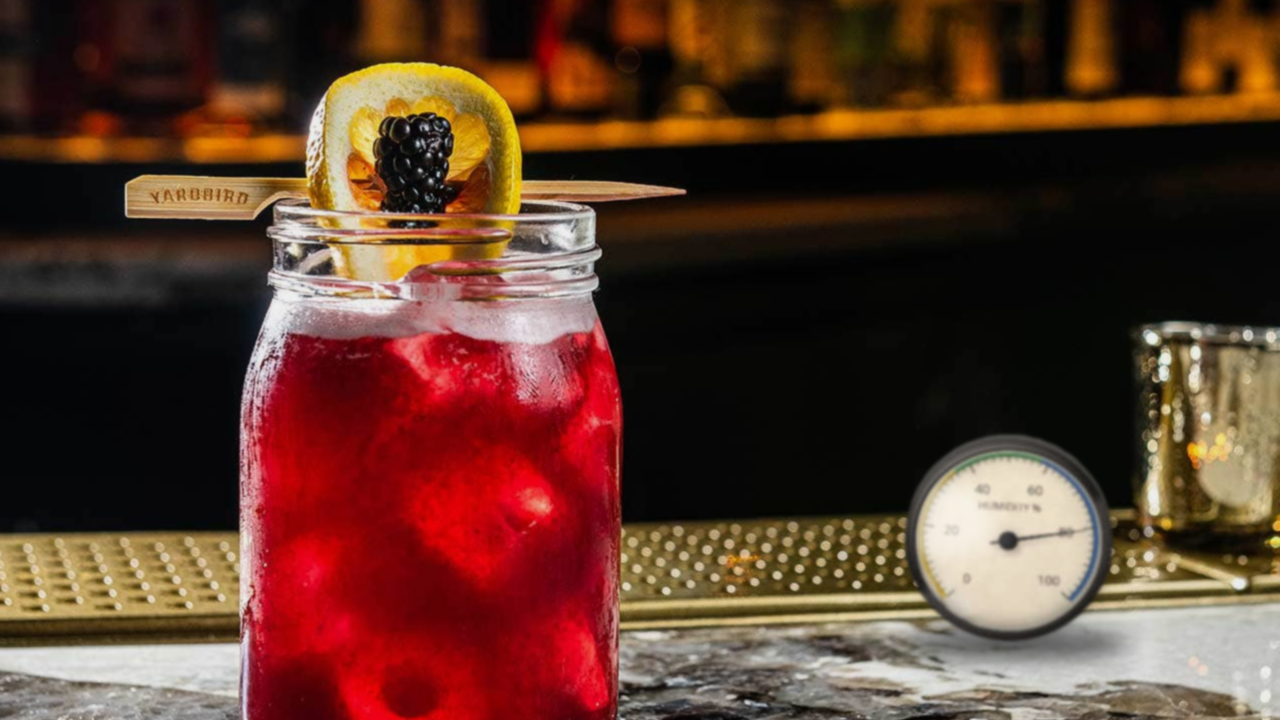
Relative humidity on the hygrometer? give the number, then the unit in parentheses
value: 80 (%)
